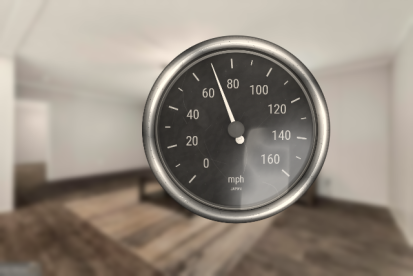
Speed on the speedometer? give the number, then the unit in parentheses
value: 70 (mph)
